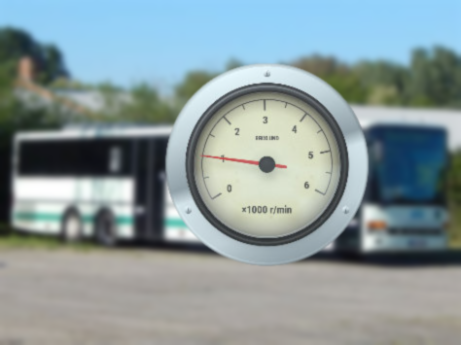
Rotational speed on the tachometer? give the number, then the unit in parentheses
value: 1000 (rpm)
